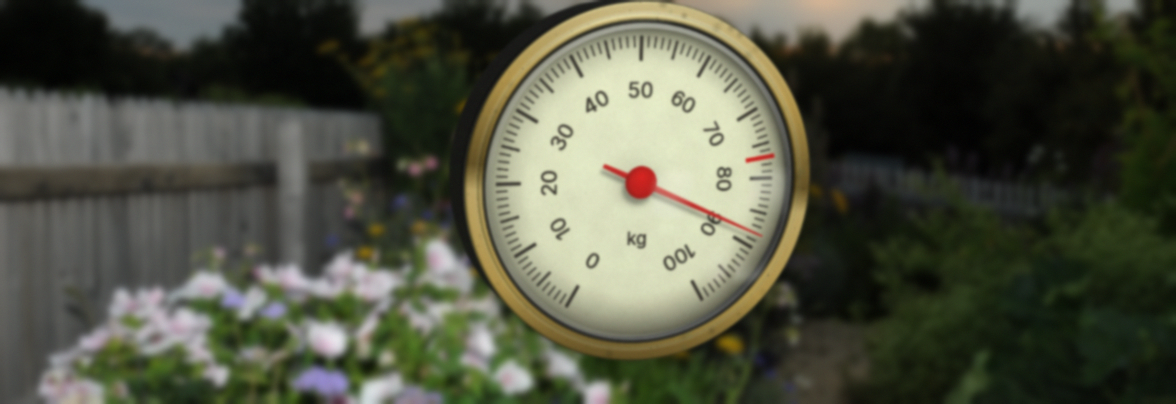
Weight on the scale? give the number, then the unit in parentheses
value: 88 (kg)
